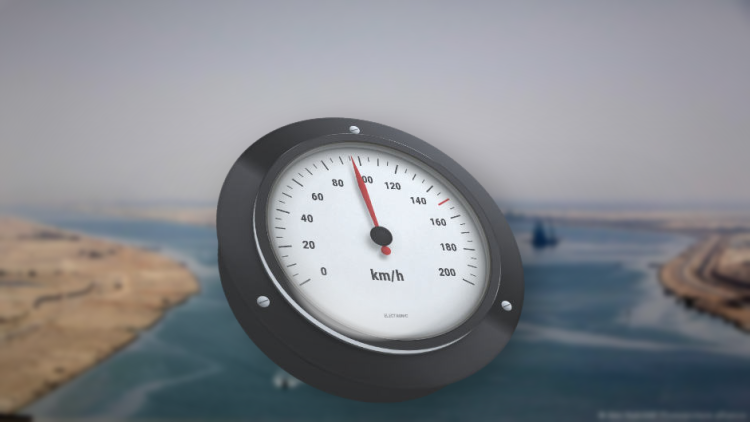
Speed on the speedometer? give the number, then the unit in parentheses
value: 95 (km/h)
